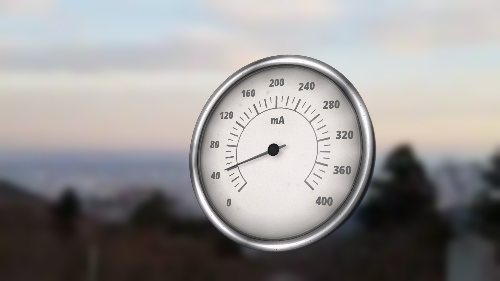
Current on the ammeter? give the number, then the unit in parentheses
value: 40 (mA)
